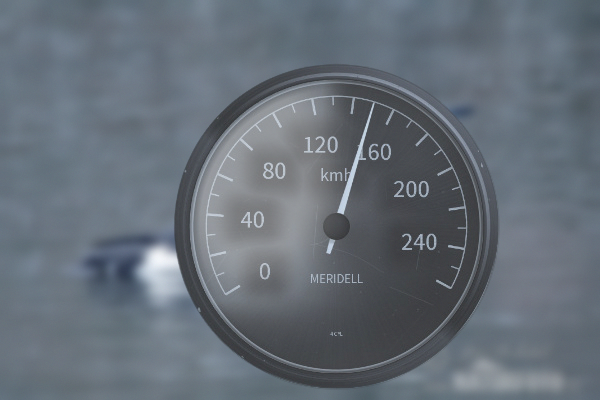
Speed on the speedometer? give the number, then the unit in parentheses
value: 150 (km/h)
